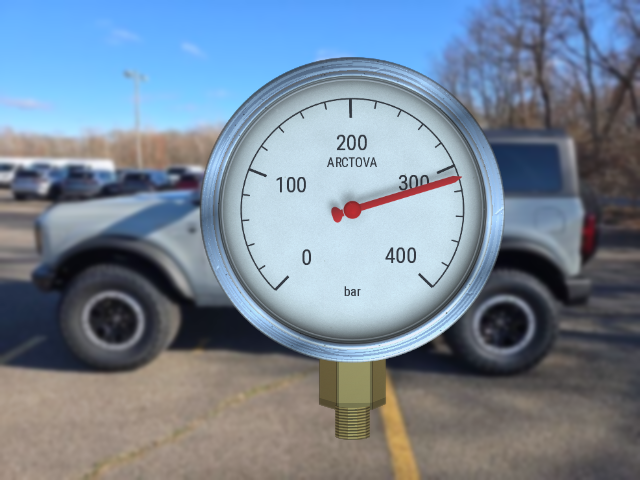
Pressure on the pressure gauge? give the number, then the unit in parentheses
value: 310 (bar)
